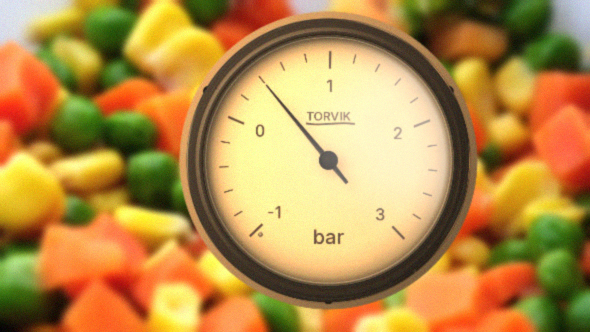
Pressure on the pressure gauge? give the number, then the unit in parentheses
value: 0.4 (bar)
